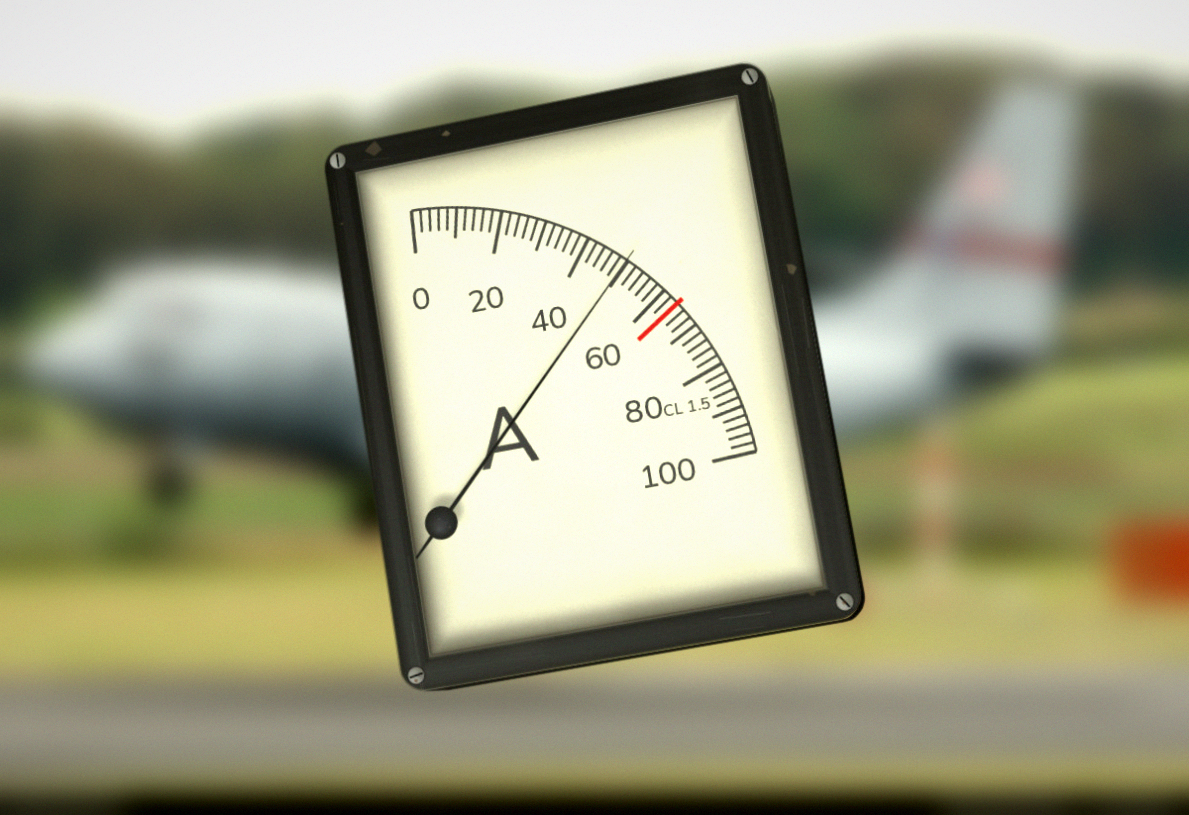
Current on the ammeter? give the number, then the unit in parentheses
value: 50 (A)
